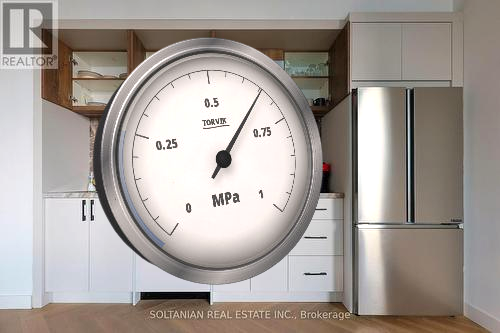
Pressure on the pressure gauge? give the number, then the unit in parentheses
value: 0.65 (MPa)
